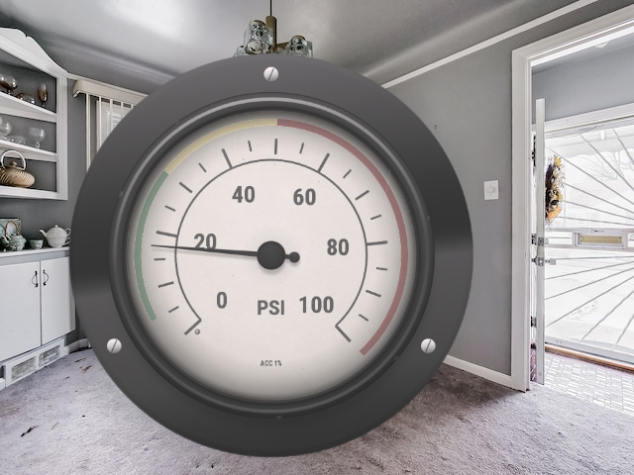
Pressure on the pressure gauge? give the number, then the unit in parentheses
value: 17.5 (psi)
